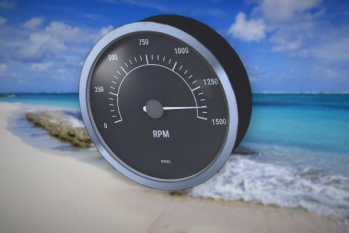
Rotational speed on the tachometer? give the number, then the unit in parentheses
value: 1400 (rpm)
